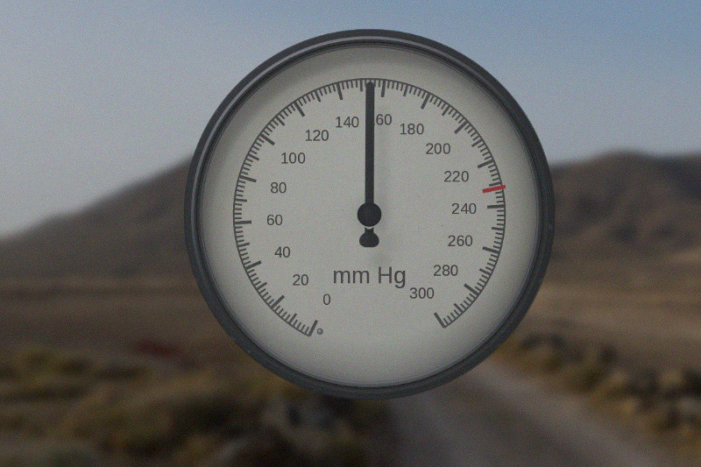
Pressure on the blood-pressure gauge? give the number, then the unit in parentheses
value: 154 (mmHg)
